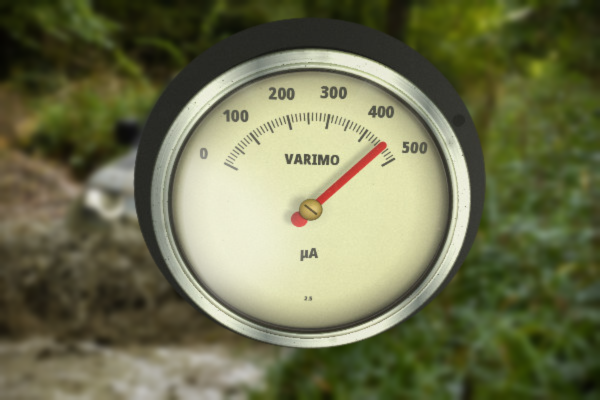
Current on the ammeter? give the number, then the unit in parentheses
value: 450 (µA)
